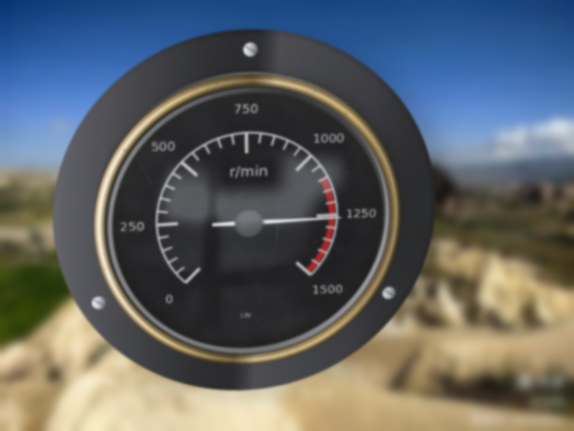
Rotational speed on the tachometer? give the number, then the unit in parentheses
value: 1250 (rpm)
